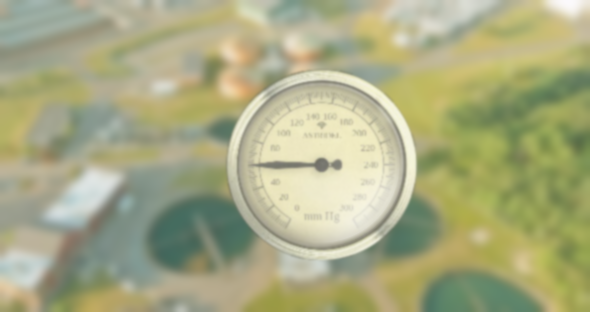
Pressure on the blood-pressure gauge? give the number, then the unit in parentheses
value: 60 (mmHg)
